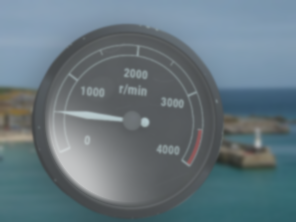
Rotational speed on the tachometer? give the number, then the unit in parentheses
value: 500 (rpm)
